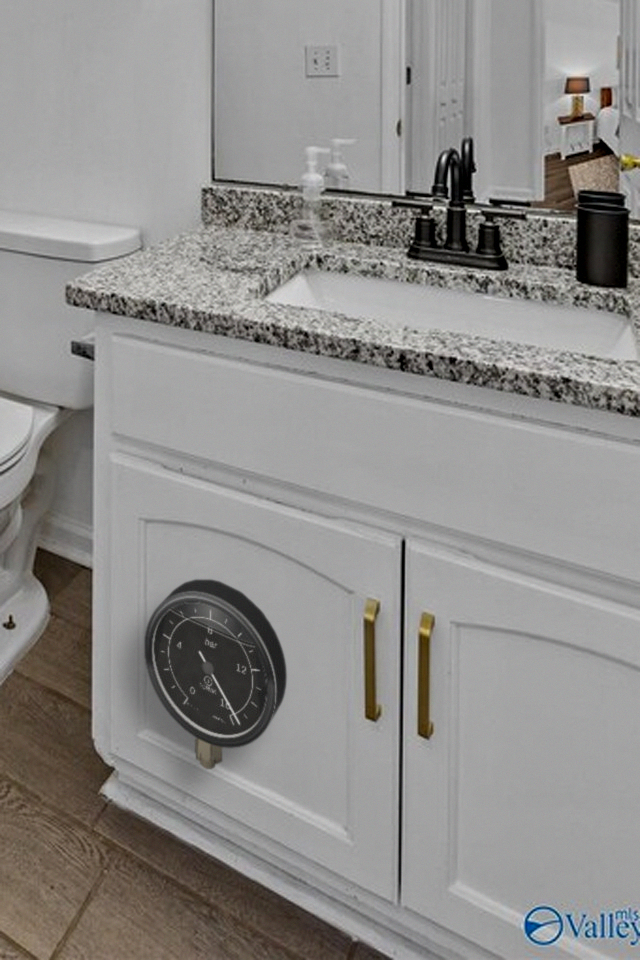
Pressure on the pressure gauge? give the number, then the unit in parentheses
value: 15.5 (bar)
